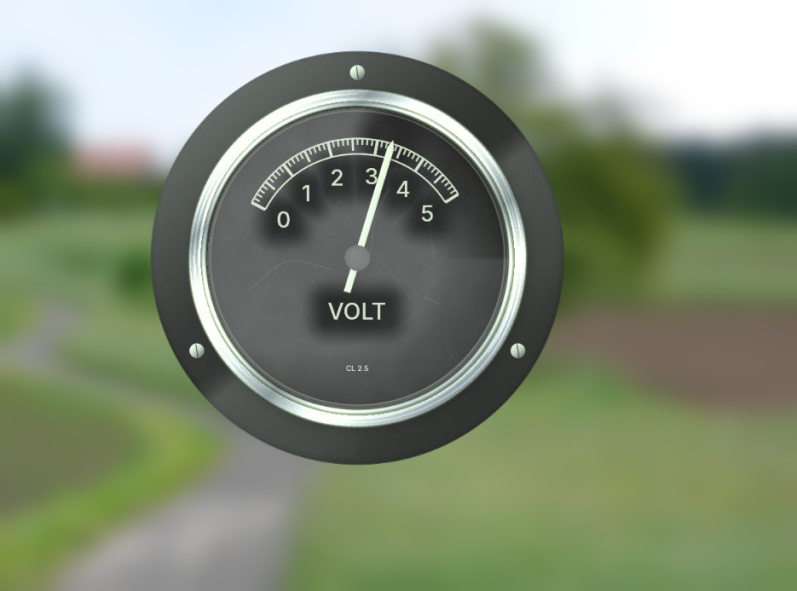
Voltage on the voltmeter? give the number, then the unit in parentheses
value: 3.3 (V)
